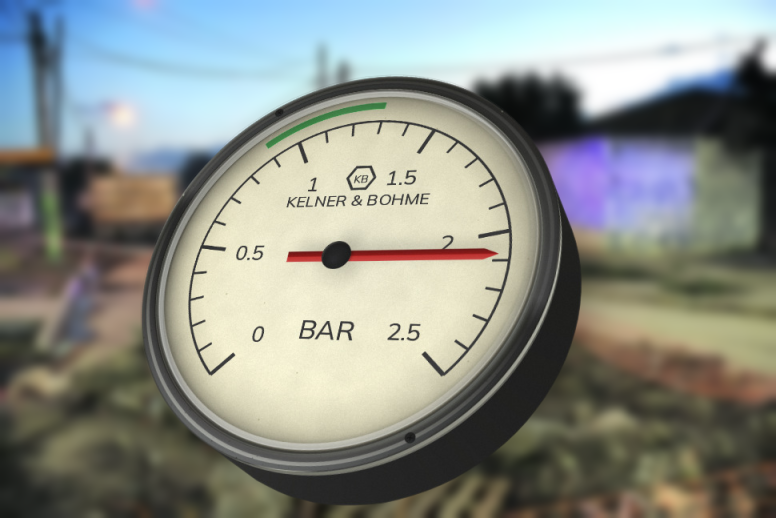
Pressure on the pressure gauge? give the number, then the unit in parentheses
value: 2.1 (bar)
